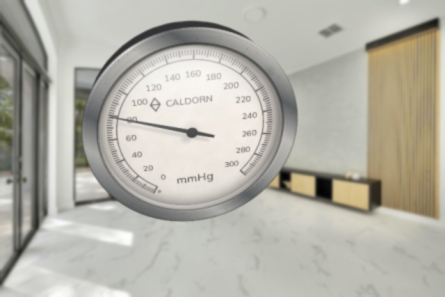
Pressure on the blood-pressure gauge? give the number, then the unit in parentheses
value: 80 (mmHg)
